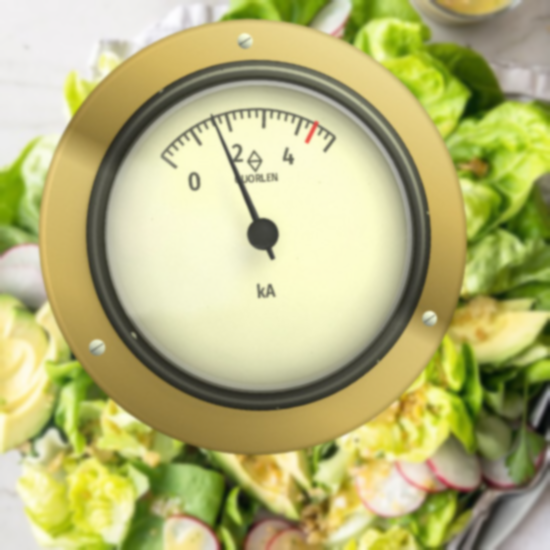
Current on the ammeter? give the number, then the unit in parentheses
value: 1.6 (kA)
